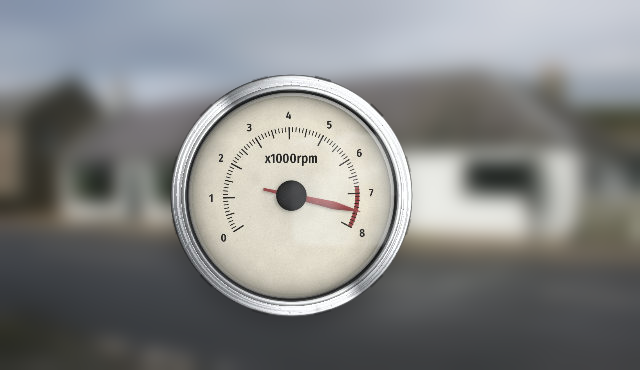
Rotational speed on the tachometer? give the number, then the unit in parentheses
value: 7500 (rpm)
